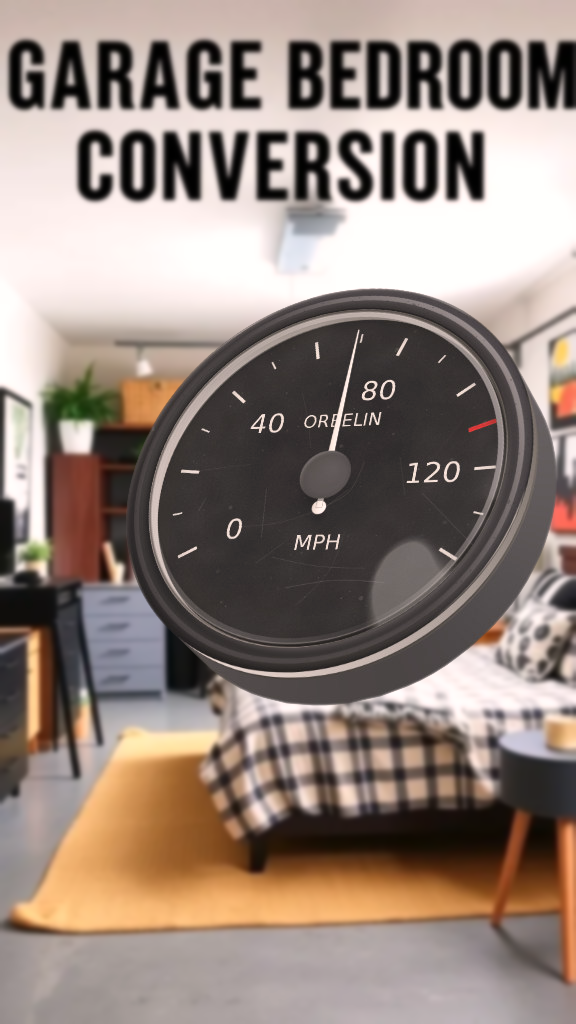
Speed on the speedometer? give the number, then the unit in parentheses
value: 70 (mph)
